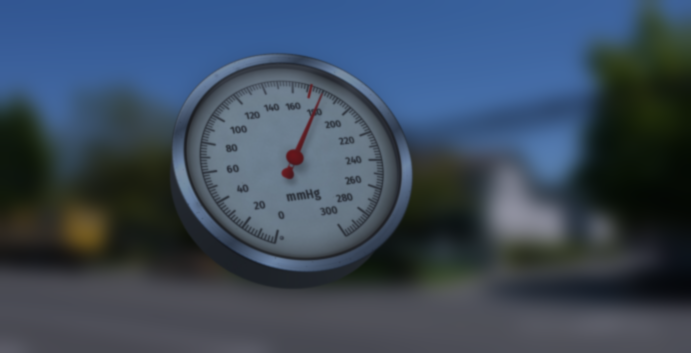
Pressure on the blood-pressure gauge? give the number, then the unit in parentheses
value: 180 (mmHg)
